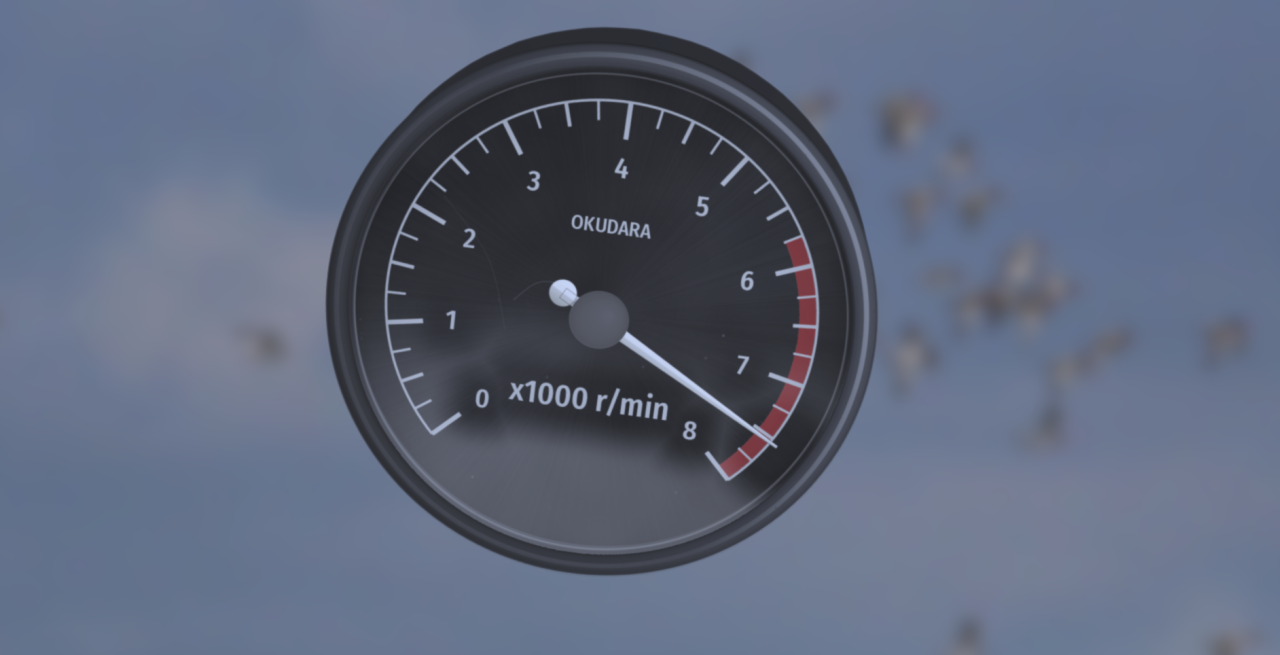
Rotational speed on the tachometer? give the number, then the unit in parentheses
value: 7500 (rpm)
